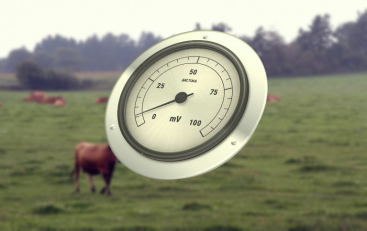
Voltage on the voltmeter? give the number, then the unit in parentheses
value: 5 (mV)
